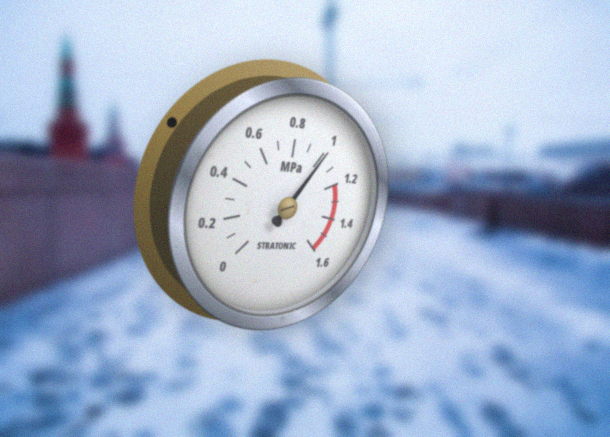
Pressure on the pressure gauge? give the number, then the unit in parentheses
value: 1 (MPa)
